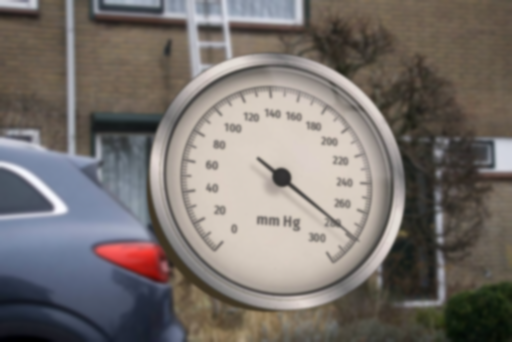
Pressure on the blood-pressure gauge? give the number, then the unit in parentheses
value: 280 (mmHg)
